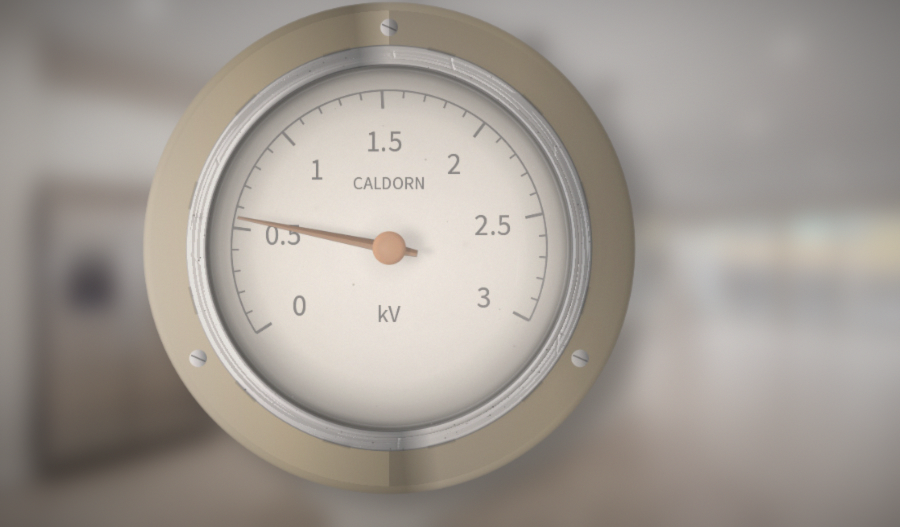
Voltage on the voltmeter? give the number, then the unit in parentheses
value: 0.55 (kV)
